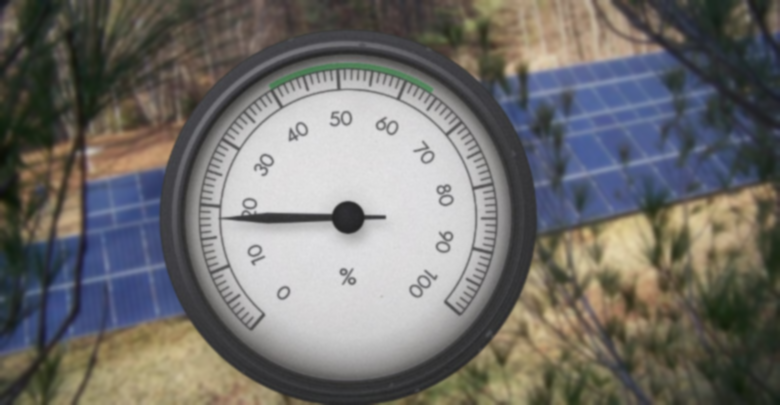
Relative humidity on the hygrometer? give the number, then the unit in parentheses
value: 18 (%)
